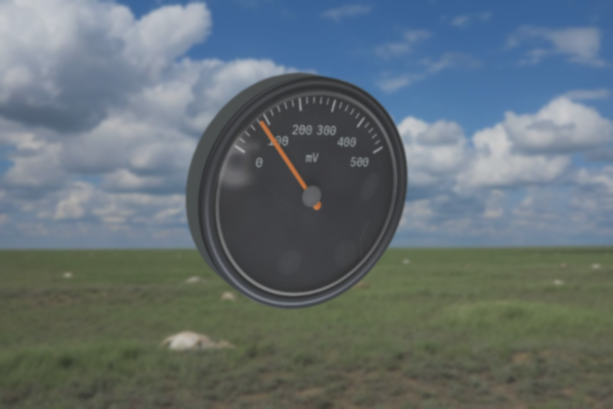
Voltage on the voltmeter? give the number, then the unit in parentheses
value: 80 (mV)
